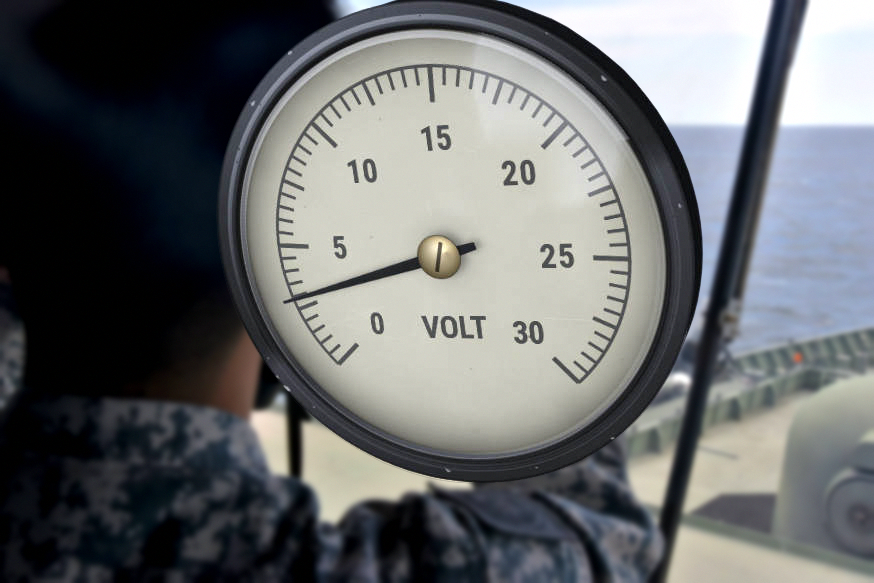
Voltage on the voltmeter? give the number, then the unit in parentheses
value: 3 (V)
